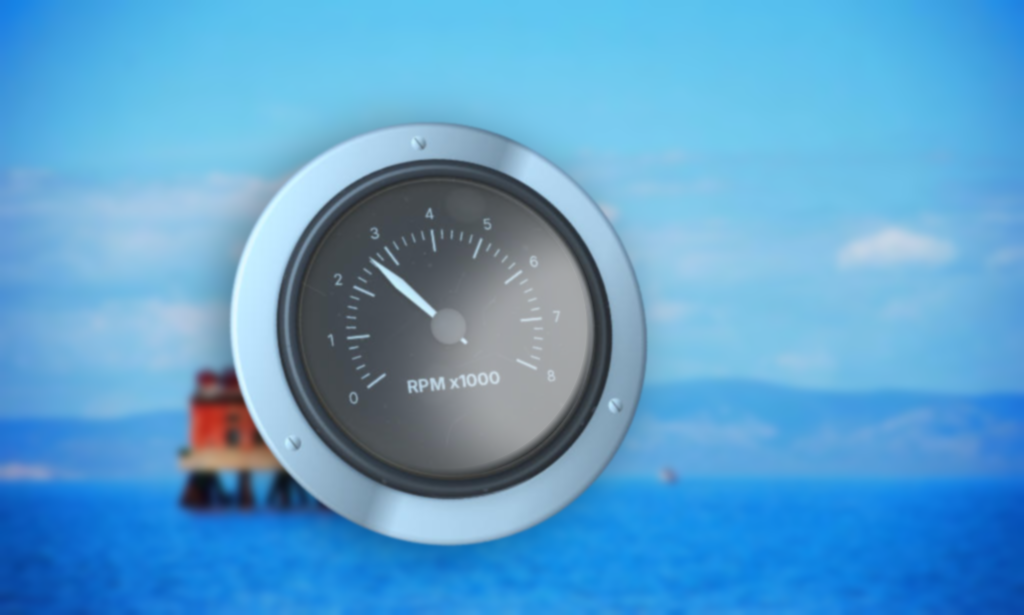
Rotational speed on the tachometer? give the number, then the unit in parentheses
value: 2600 (rpm)
